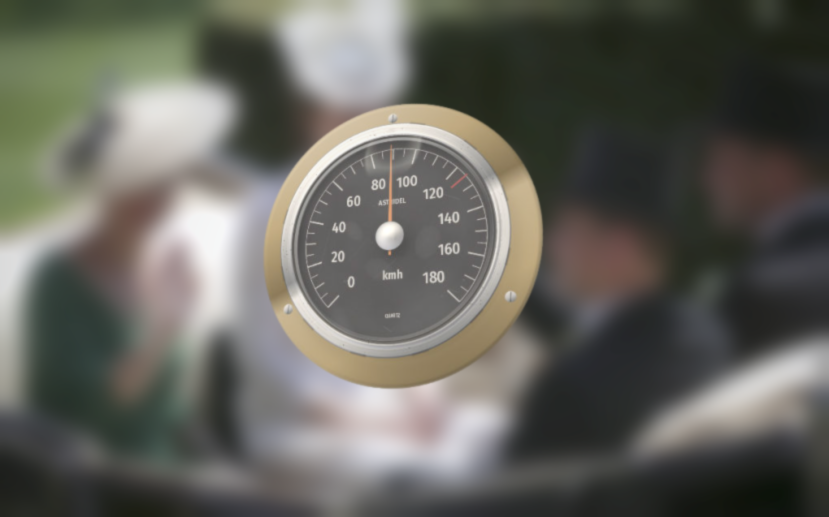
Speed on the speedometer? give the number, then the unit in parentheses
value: 90 (km/h)
